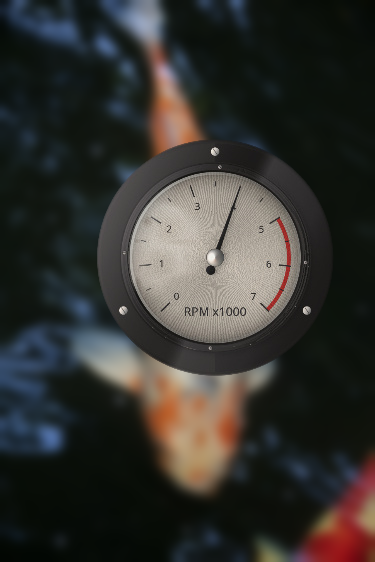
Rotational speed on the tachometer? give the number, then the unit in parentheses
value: 4000 (rpm)
